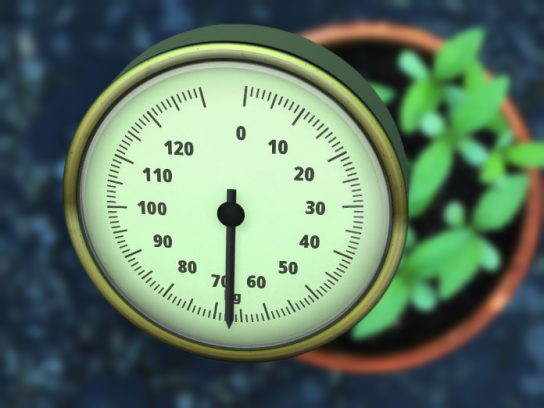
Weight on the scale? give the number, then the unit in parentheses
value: 67 (kg)
